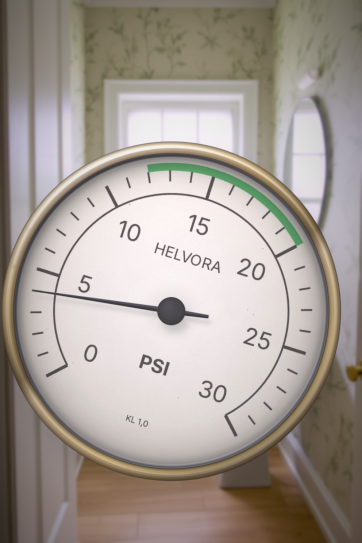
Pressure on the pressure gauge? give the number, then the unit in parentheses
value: 4 (psi)
